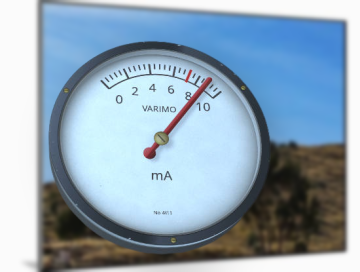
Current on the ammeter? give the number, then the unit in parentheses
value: 8.8 (mA)
